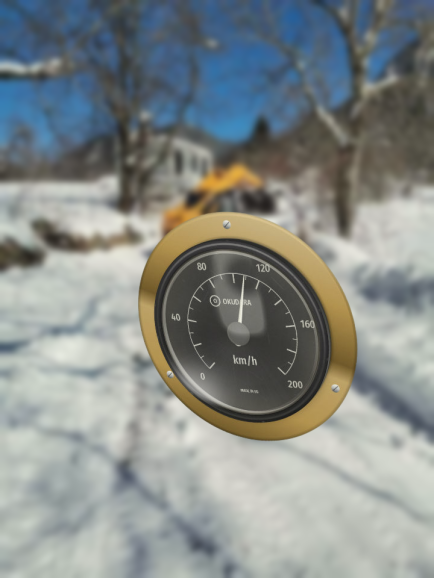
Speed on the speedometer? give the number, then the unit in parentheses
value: 110 (km/h)
